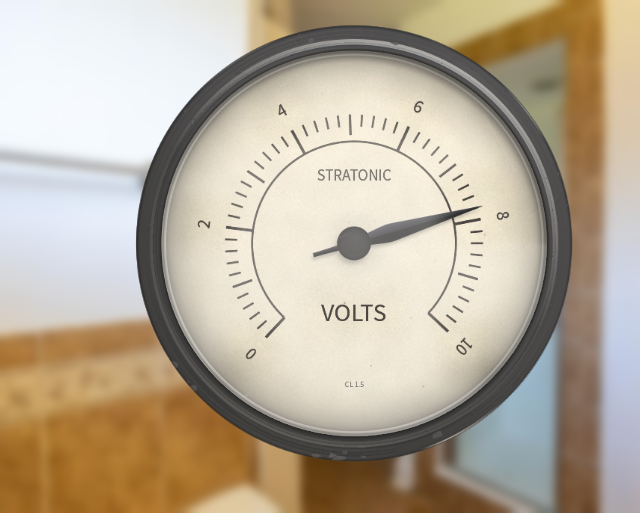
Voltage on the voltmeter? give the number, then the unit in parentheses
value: 7.8 (V)
